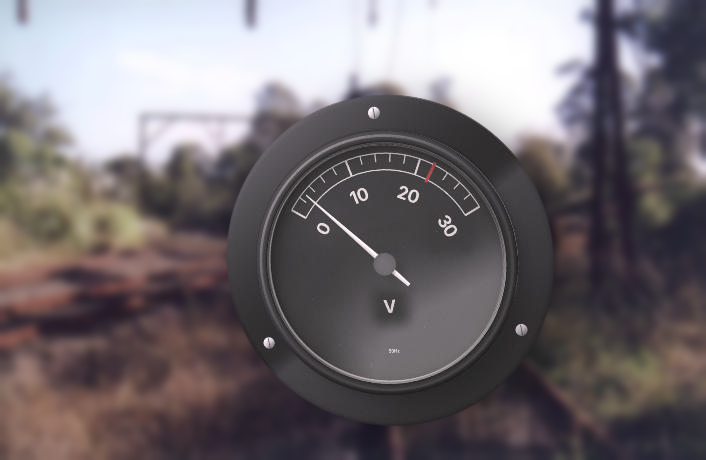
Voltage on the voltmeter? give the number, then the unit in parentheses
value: 3 (V)
